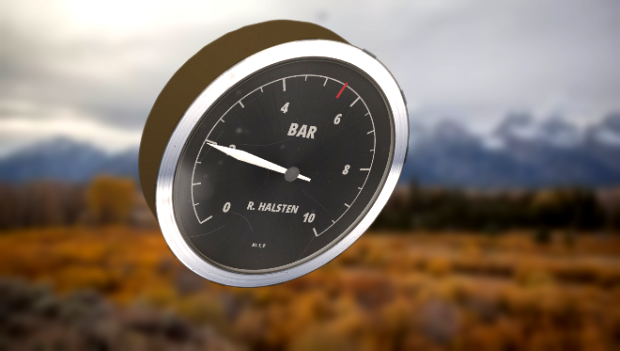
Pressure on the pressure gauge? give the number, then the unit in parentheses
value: 2 (bar)
